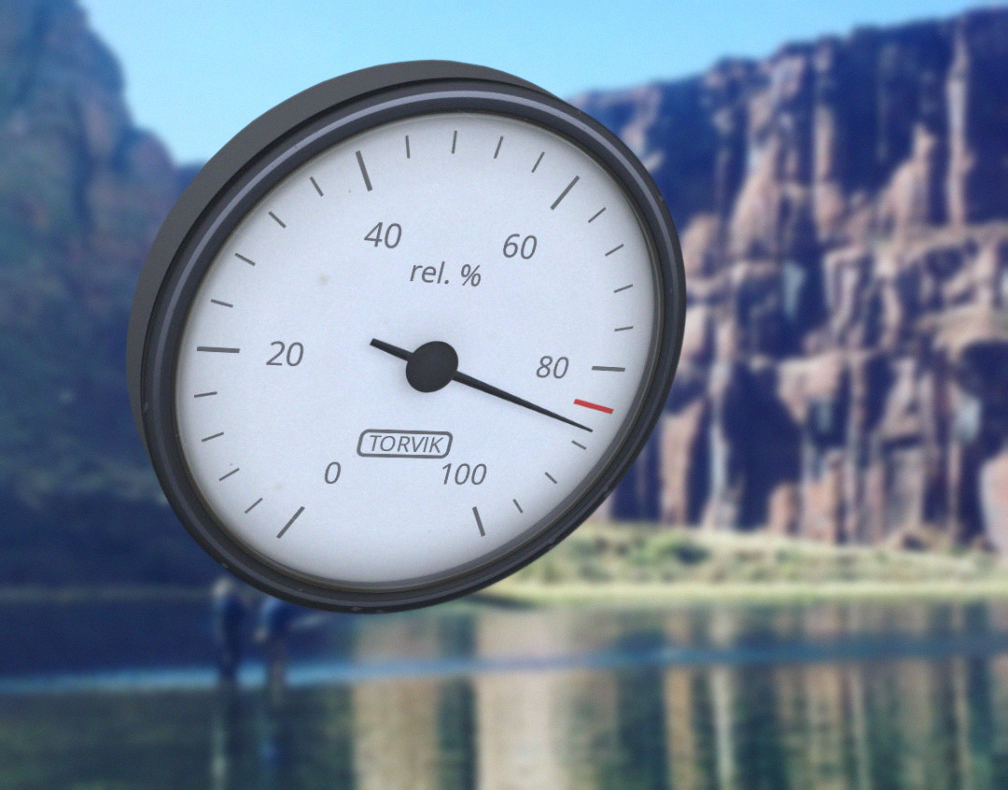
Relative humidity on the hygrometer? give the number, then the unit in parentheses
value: 86 (%)
